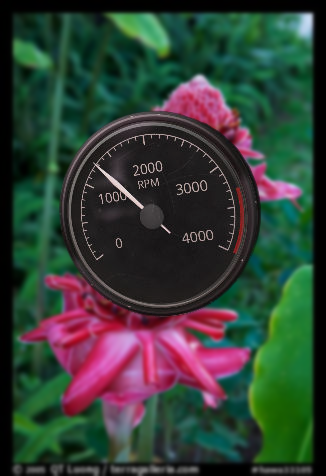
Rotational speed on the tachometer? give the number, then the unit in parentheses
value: 1300 (rpm)
